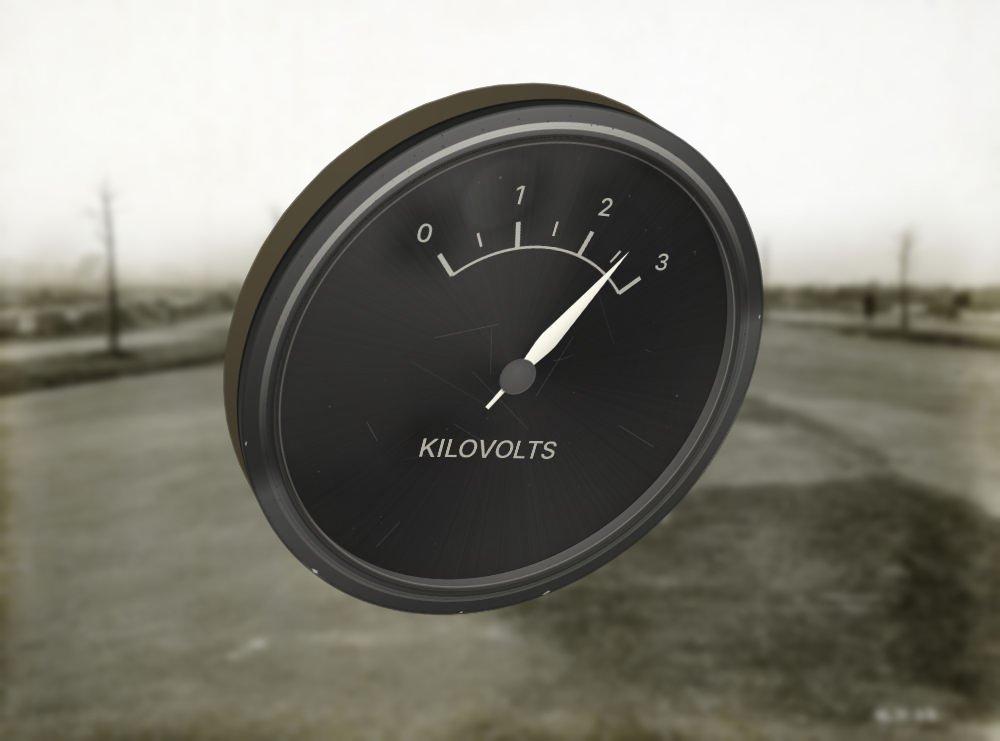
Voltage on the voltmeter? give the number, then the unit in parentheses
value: 2.5 (kV)
